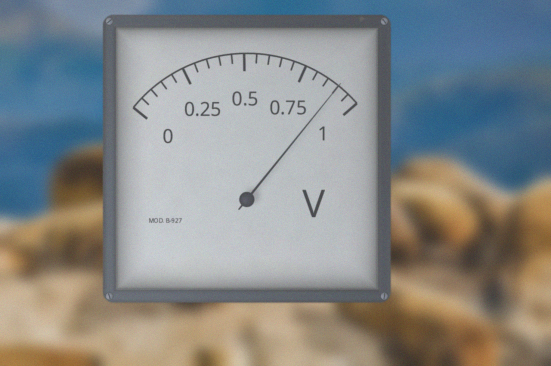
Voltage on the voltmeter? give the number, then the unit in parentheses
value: 0.9 (V)
